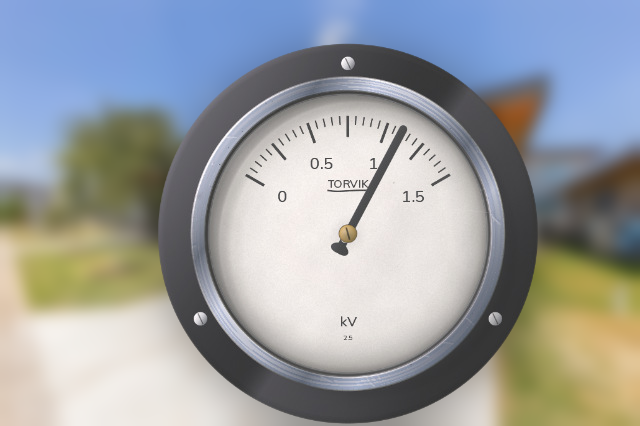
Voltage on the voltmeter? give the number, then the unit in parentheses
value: 1.1 (kV)
